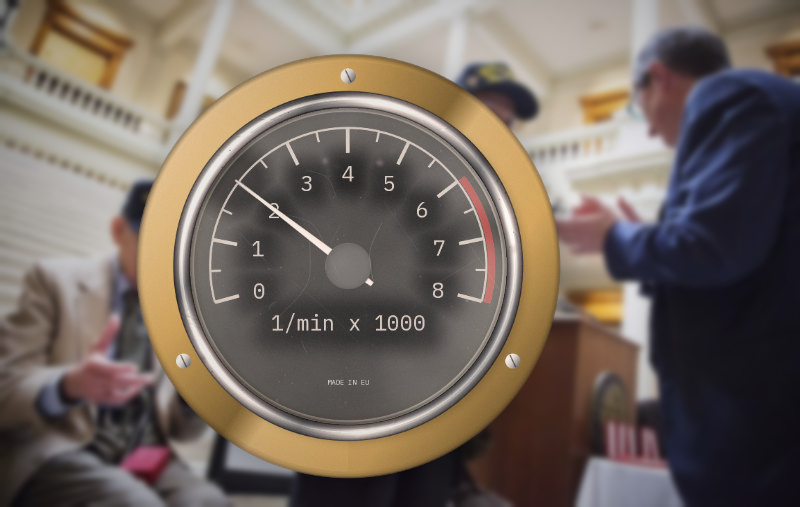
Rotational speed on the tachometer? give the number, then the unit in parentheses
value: 2000 (rpm)
